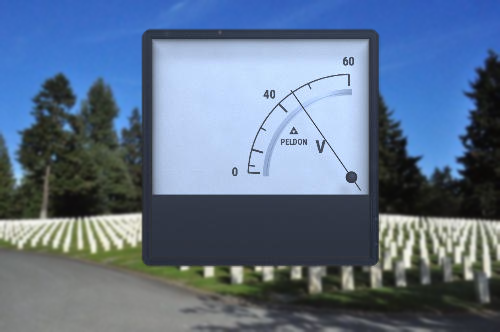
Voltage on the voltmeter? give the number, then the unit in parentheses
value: 45 (V)
